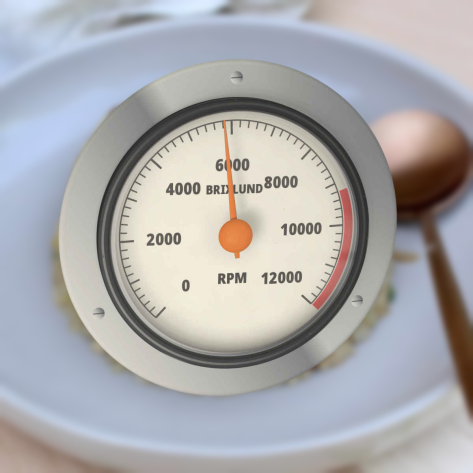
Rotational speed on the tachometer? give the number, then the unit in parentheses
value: 5800 (rpm)
